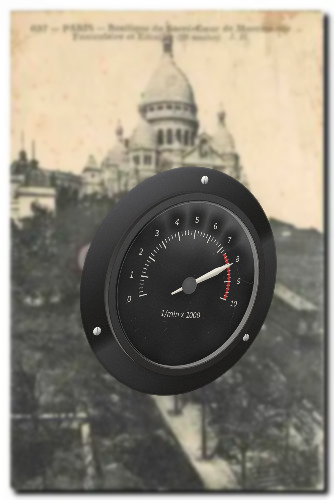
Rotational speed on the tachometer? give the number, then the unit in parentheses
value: 8000 (rpm)
